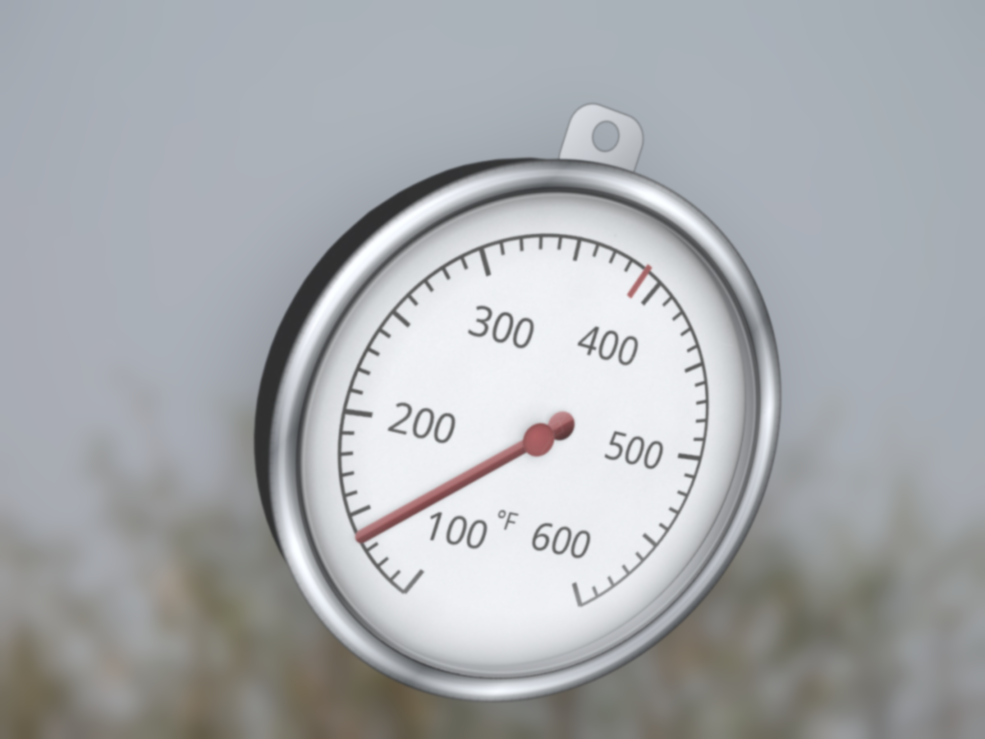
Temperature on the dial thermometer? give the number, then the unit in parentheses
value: 140 (°F)
